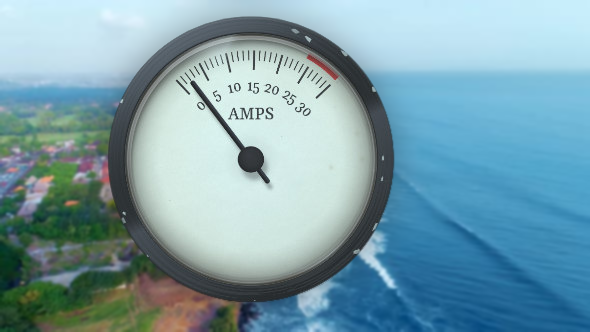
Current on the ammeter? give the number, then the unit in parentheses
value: 2 (A)
